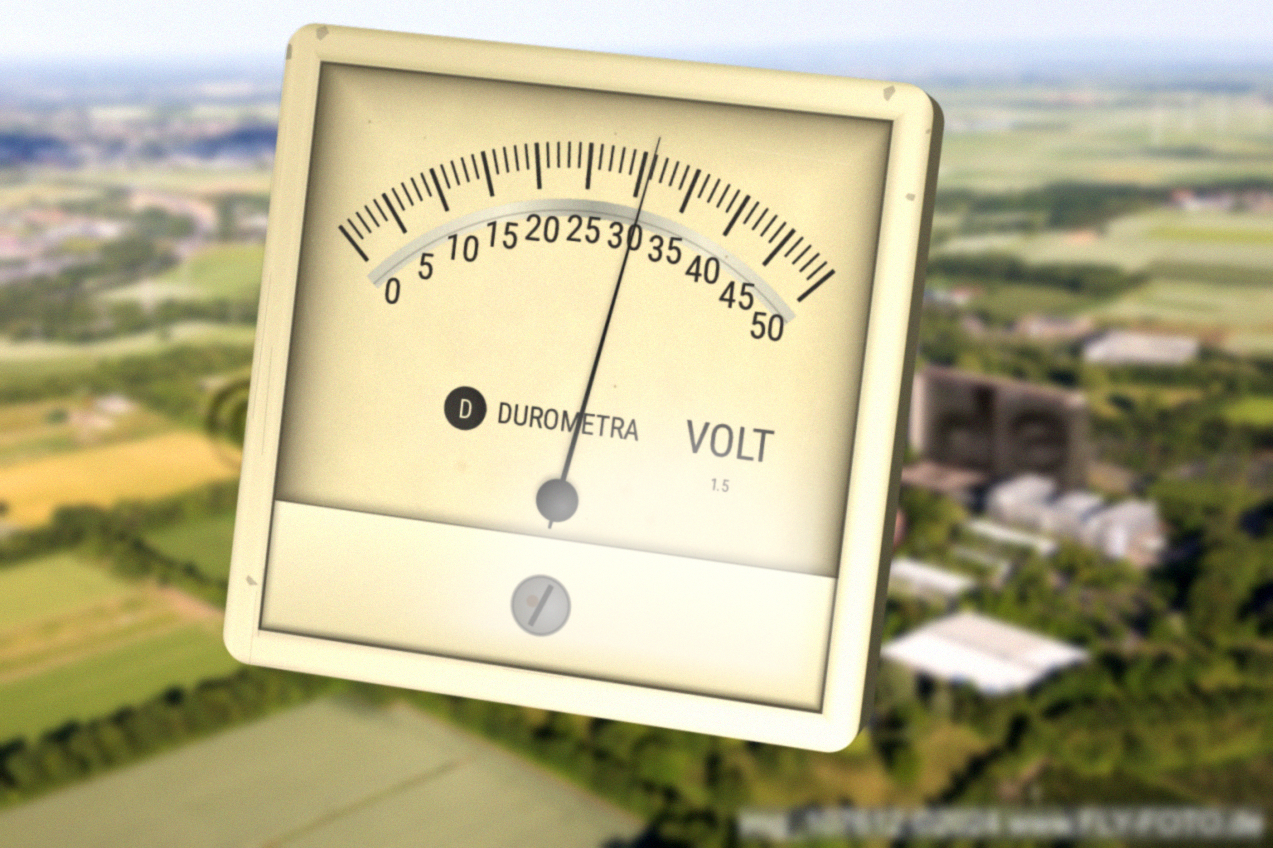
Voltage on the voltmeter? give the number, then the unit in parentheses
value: 31 (V)
